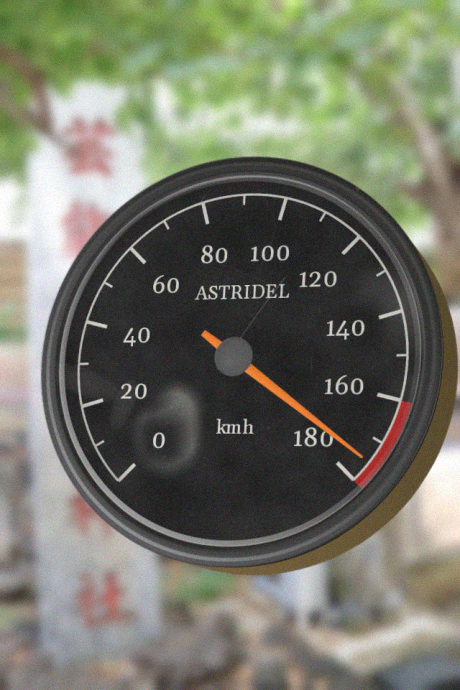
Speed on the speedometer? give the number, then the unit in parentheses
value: 175 (km/h)
